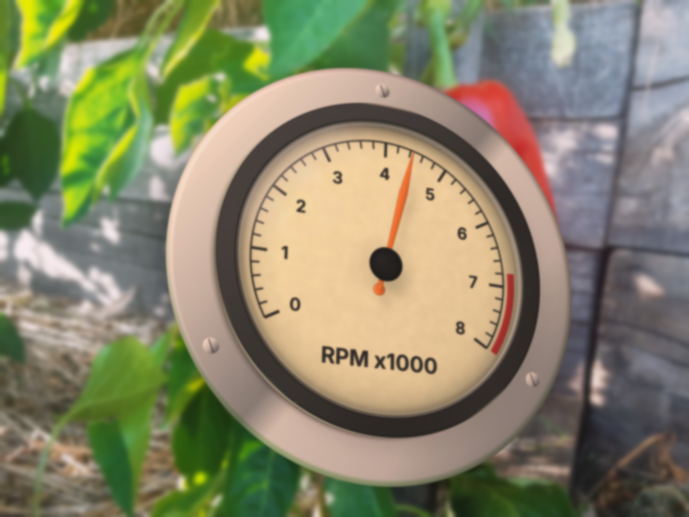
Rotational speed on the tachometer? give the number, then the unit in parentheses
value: 4400 (rpm)
